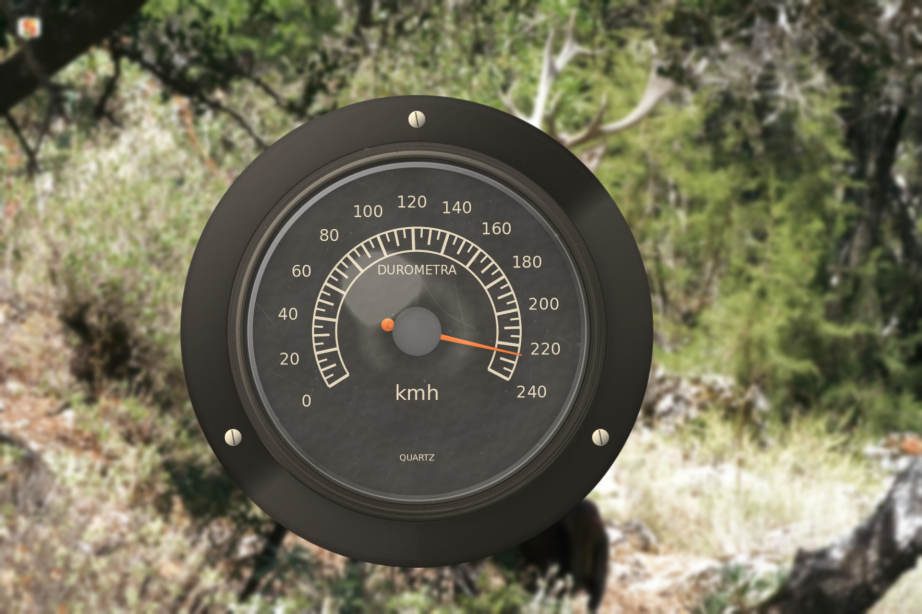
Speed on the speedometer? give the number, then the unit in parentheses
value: 225 (km/h)
